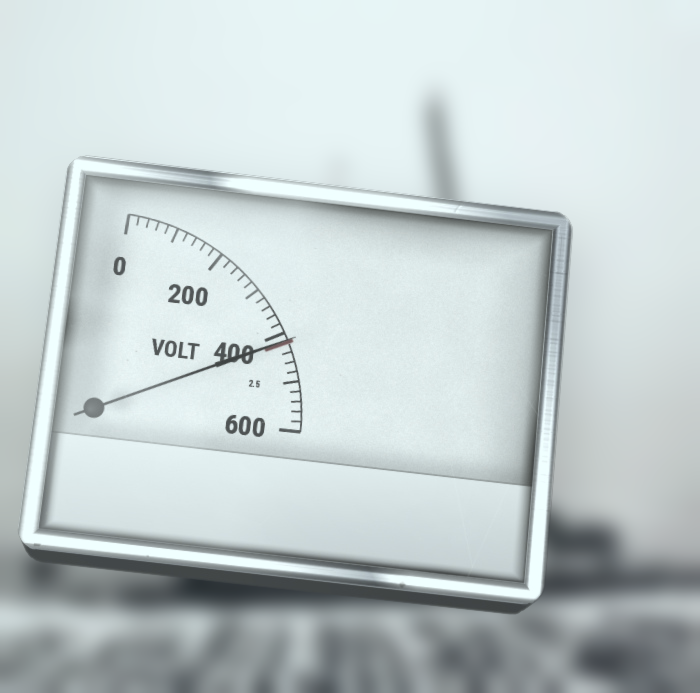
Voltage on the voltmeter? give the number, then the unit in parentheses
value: 420 (V)
